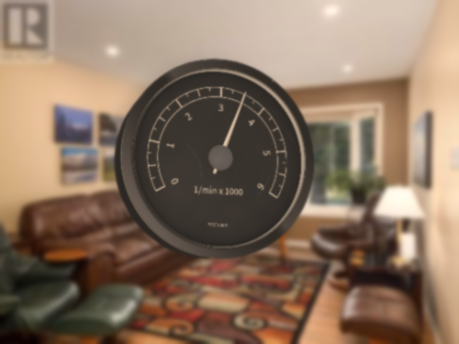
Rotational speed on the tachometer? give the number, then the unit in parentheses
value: 3500 (rpm)
